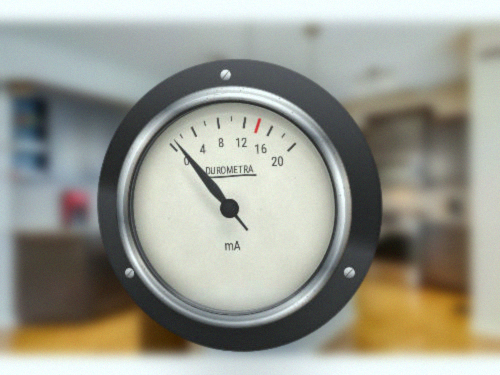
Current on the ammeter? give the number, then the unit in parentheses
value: 1 (mA)
